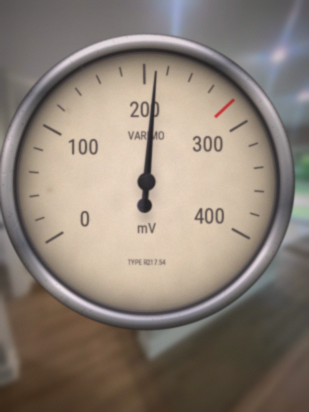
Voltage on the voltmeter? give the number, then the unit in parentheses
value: 210 (mV)
